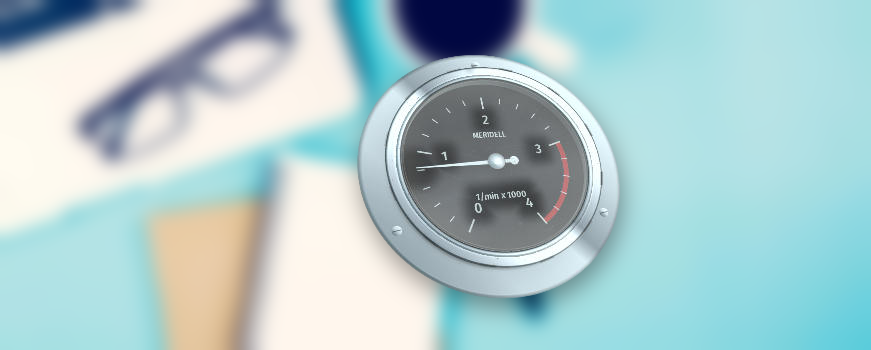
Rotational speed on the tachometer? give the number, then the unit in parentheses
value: 800 (rpm)
